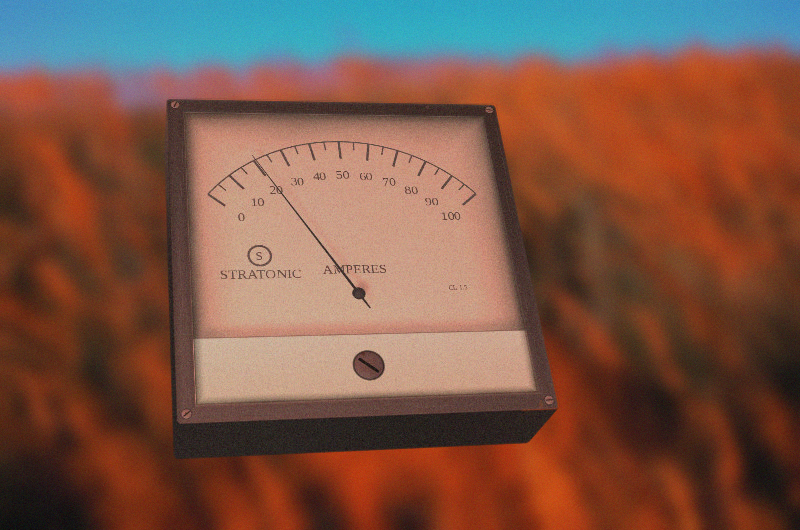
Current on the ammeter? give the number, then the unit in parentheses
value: 20 (A)
